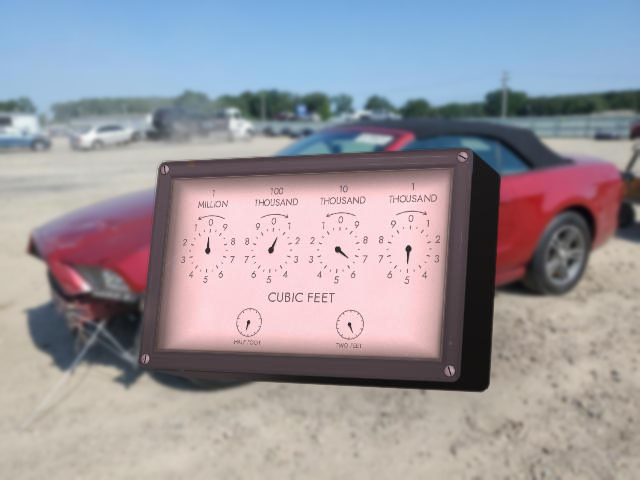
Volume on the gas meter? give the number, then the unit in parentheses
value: 6500 (ft³)
